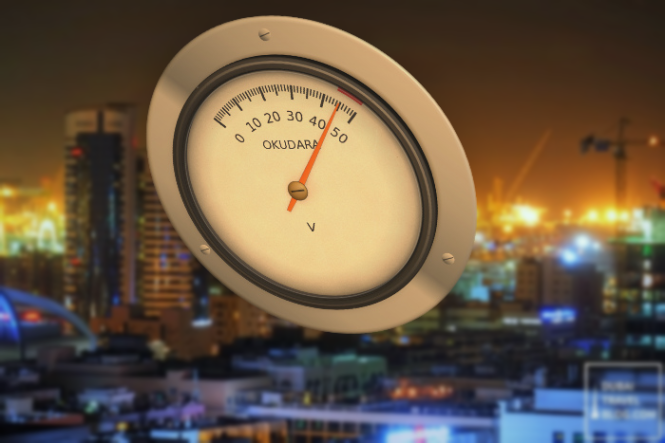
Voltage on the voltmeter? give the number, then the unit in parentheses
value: 45 (V)
